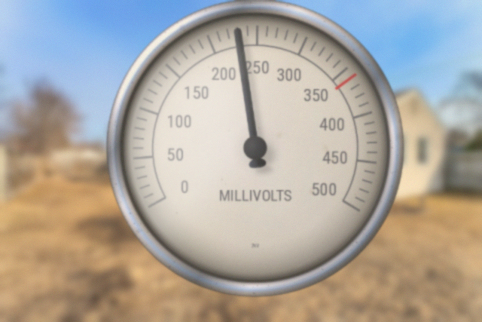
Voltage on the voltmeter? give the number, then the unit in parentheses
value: 230 (mV)
